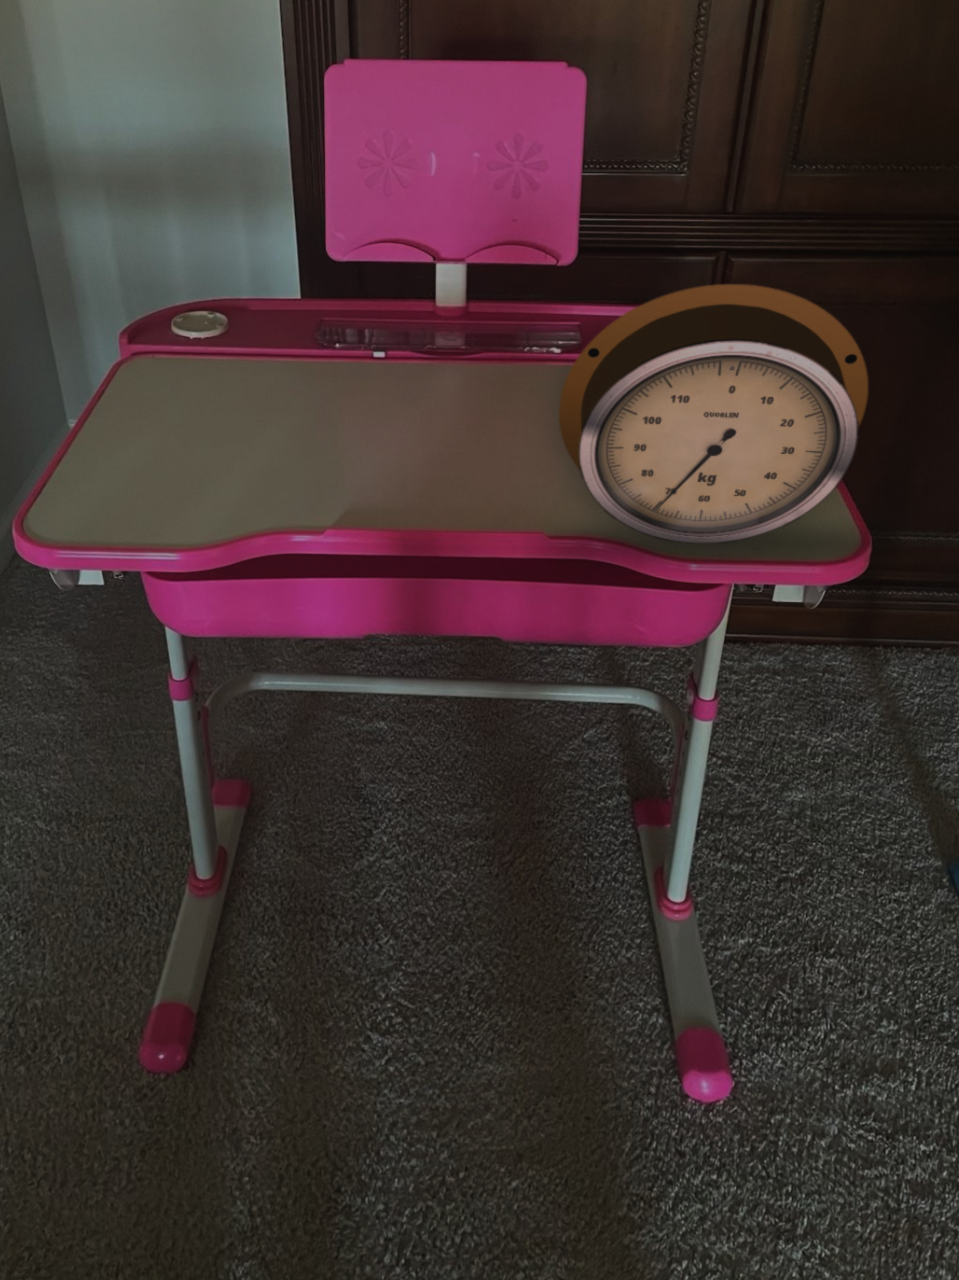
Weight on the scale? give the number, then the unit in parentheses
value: 70 (kg)
